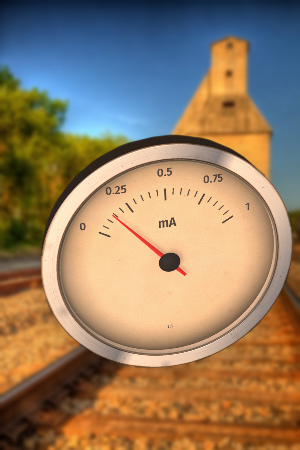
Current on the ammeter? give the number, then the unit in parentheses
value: 0.15 (mA)
